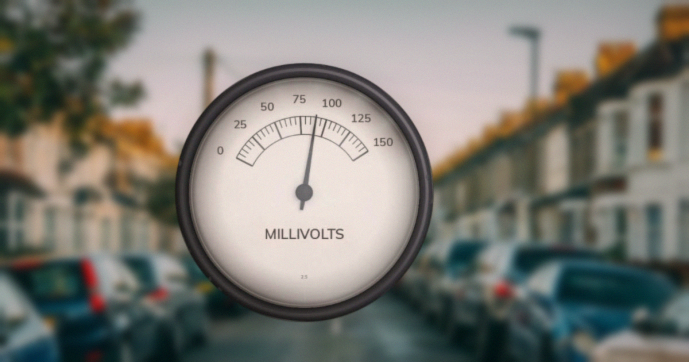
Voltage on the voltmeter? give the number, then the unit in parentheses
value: 90 (mV)
